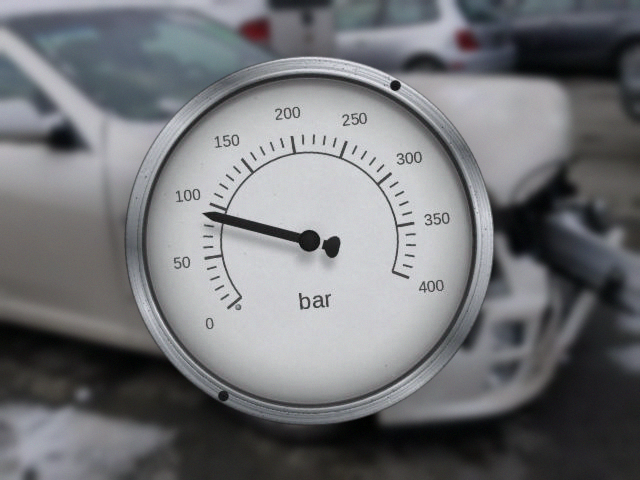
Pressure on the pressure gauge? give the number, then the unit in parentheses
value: 90 (bar)
